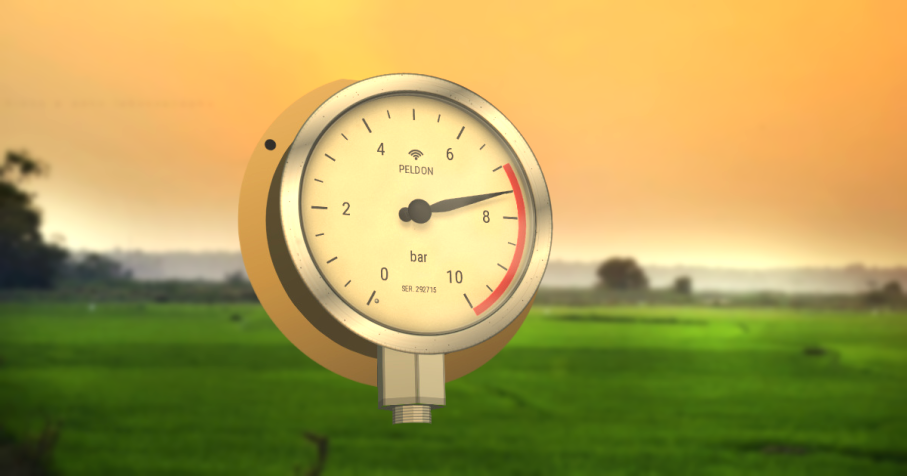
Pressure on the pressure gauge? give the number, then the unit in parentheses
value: 7.5 (bar)
